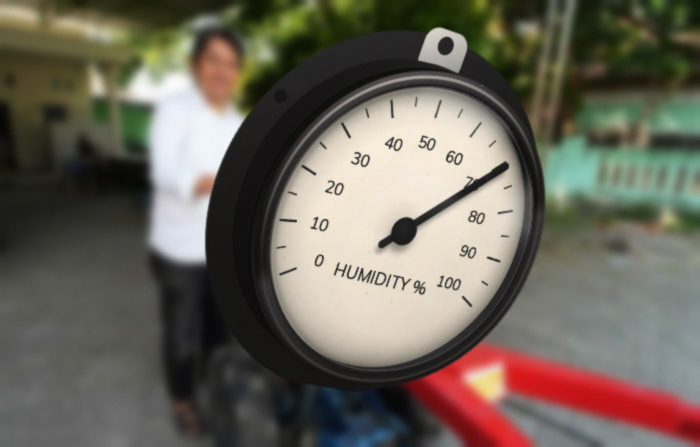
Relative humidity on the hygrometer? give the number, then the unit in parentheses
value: 70 (%)
